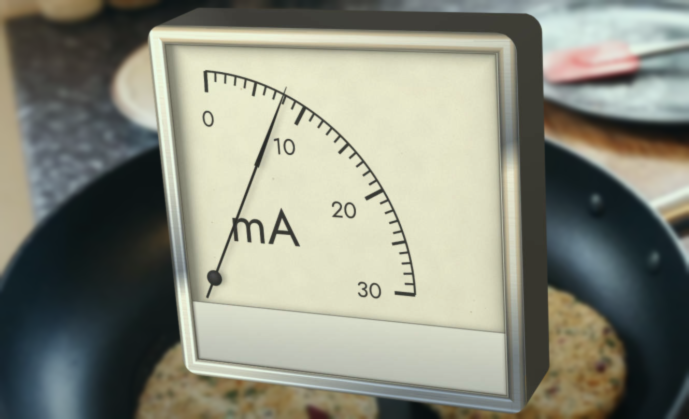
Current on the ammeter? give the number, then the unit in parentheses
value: 8 (mA)
